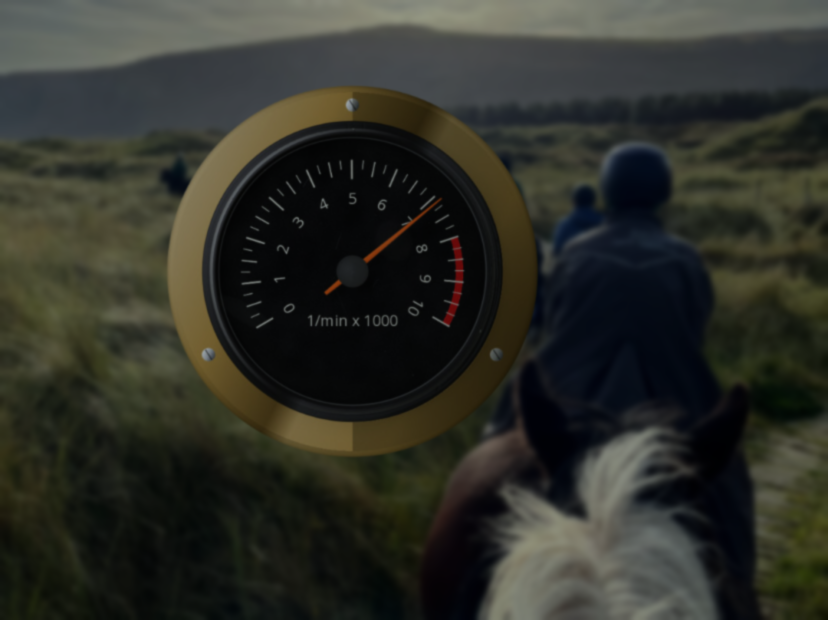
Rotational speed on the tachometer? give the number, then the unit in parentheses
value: 7125 (rpm)
